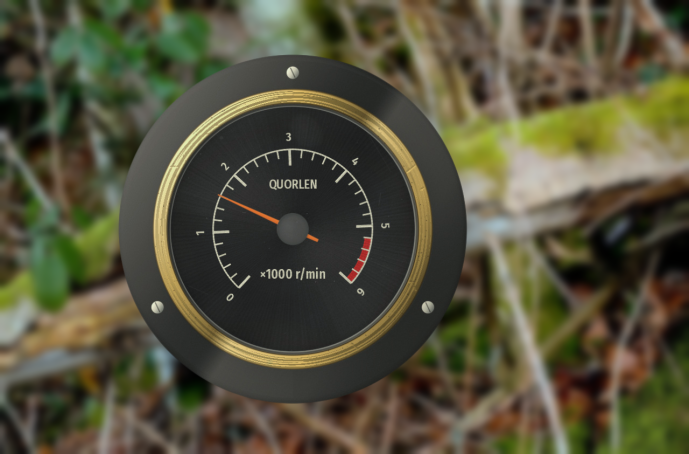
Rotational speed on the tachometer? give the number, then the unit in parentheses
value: 1600 (rpm)
